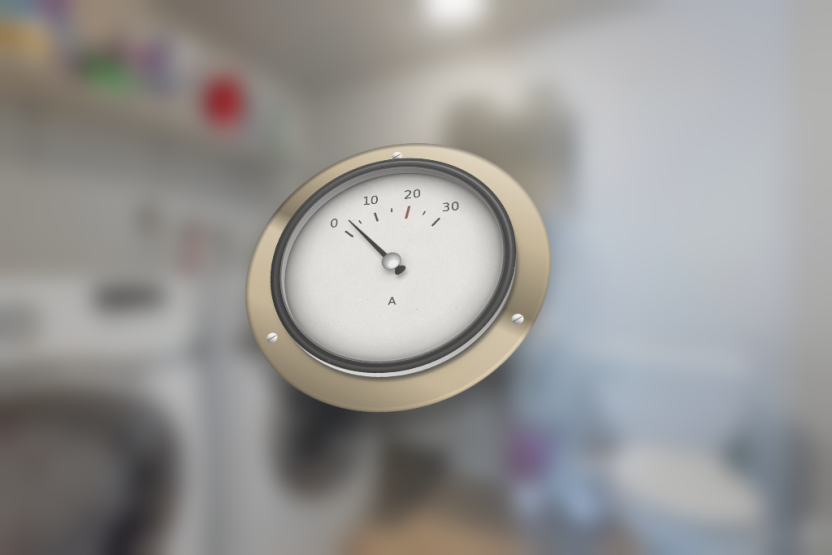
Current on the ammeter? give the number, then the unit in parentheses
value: 2.5 (A)
